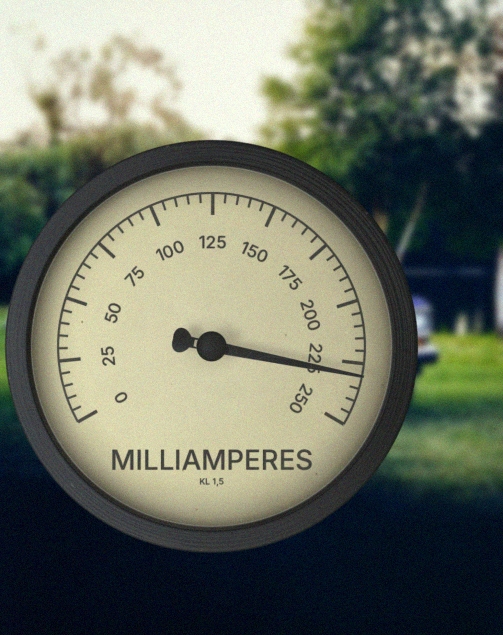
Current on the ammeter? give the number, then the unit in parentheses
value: 230 (mA)
